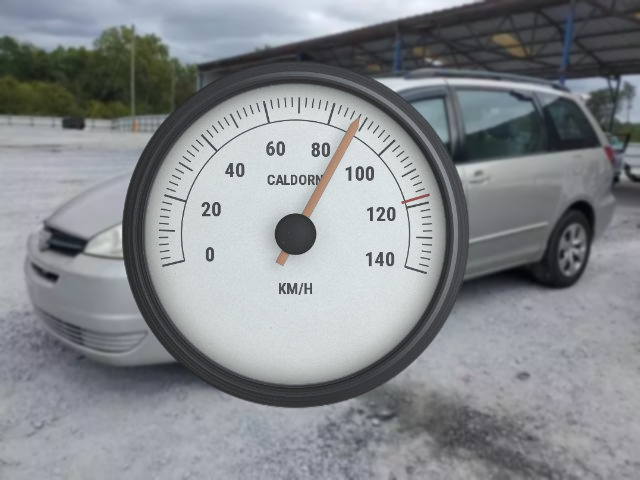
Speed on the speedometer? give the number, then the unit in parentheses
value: 88 (km/h)
